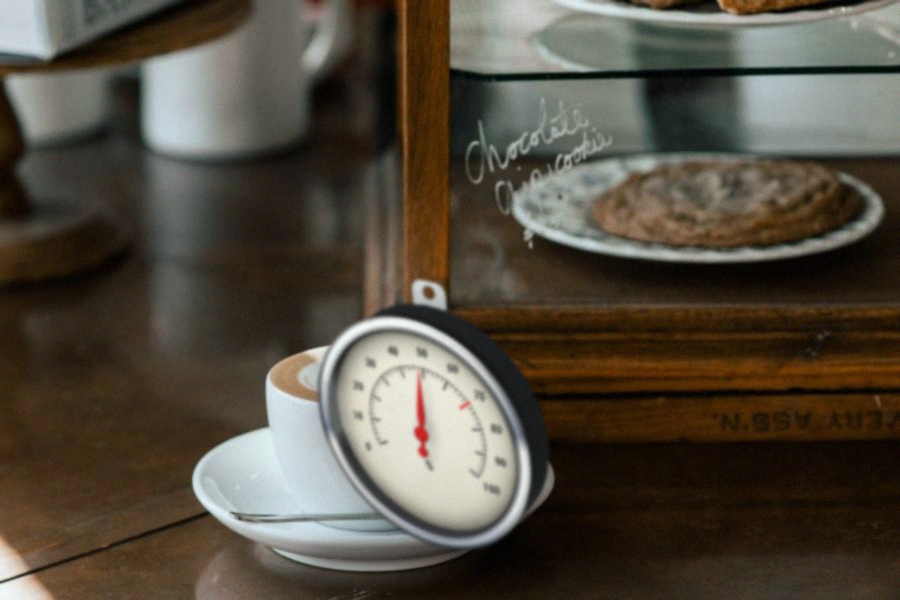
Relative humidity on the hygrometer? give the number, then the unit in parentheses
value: 50 (%)
